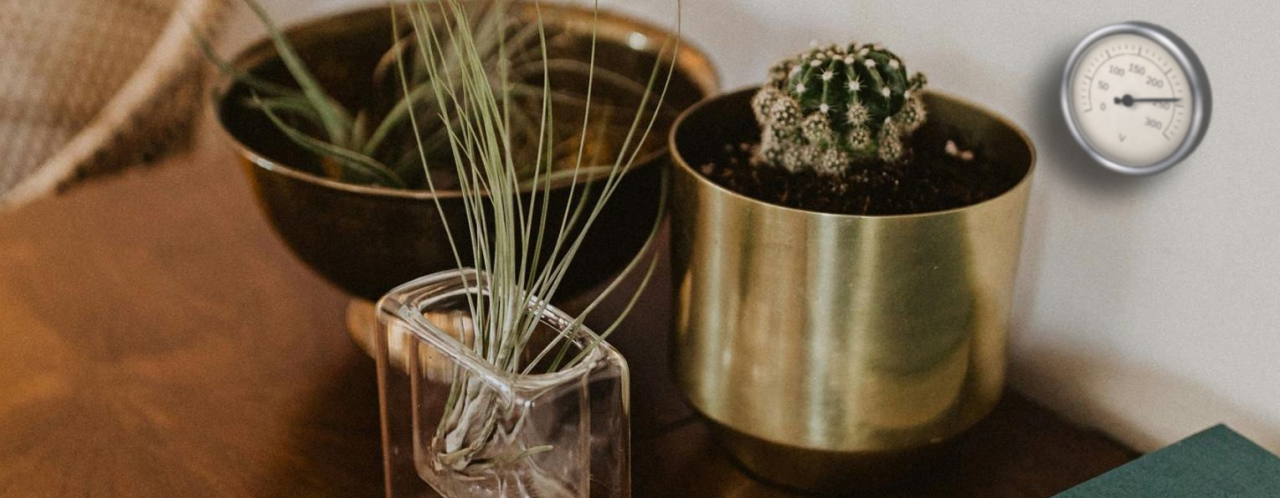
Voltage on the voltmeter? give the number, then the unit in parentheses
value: 240 (V)
